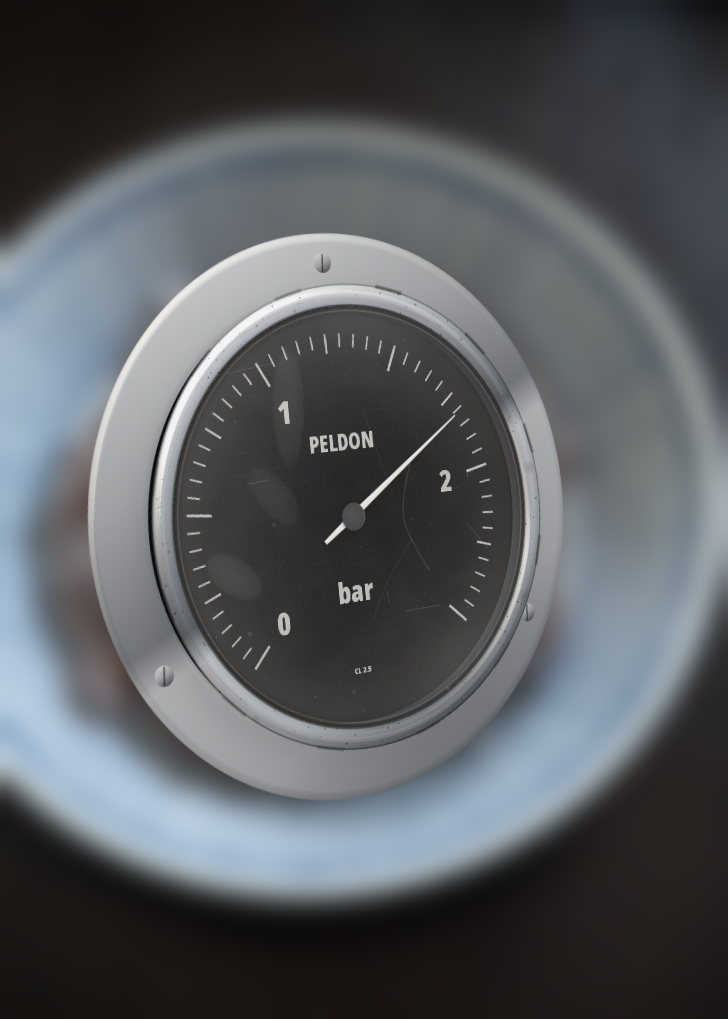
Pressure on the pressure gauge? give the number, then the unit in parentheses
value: 1.8 (bar)
